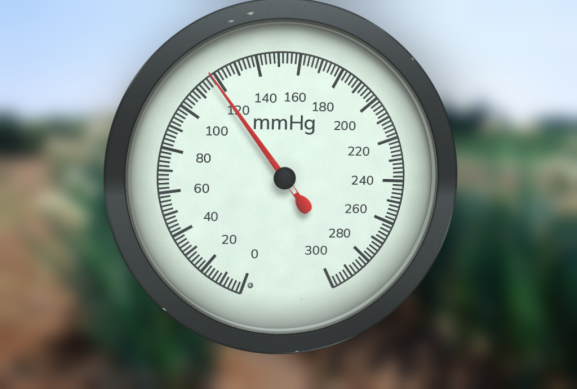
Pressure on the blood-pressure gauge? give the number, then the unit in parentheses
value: 118 (mmHg)
